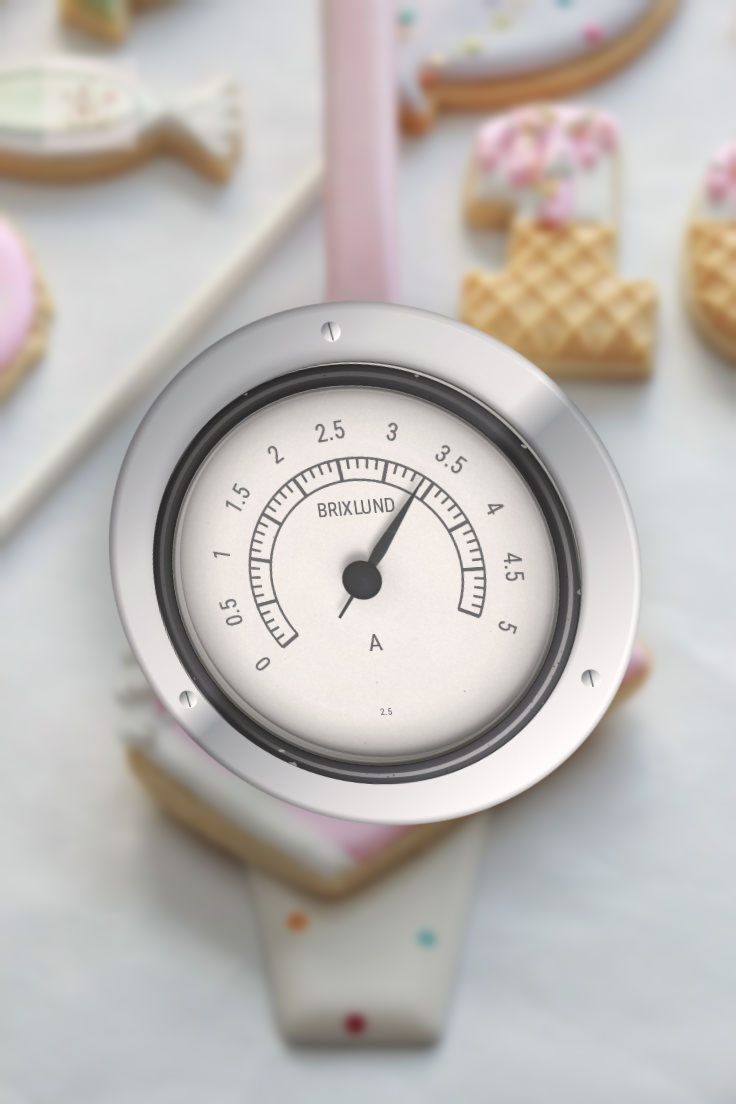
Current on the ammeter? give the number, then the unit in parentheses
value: 3.4 (A)
